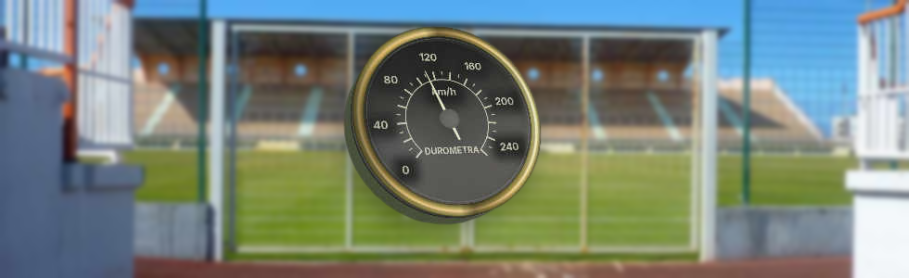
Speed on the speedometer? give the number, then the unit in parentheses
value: 110 (km/h)
